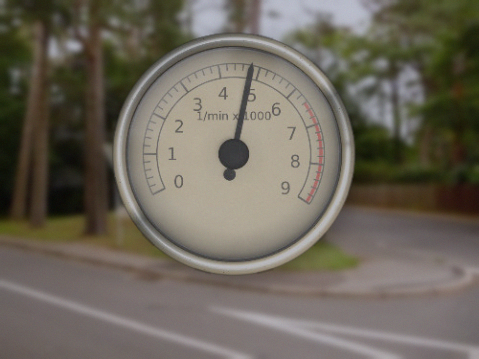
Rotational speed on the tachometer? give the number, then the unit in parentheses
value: 4800 (rpm)
